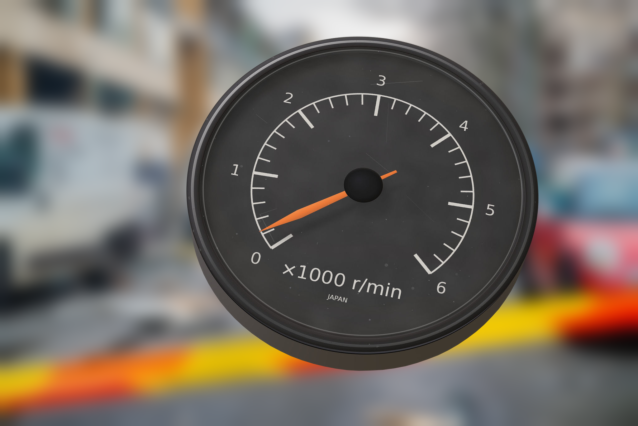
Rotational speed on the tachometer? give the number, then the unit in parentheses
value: 200 (rpm)
